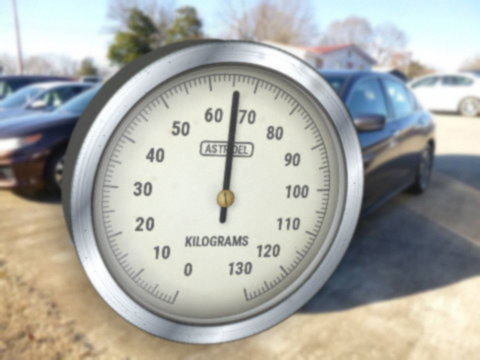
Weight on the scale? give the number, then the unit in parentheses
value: 65 (kg)
